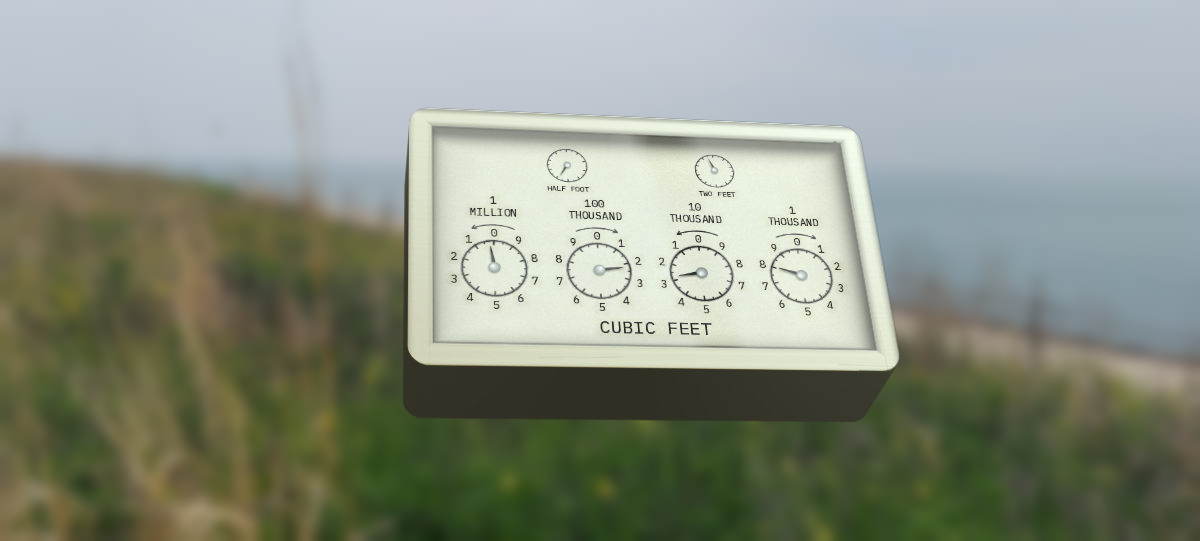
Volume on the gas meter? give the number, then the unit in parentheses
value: 22800 (ft³)
